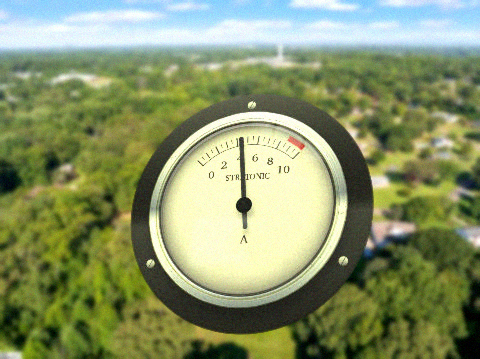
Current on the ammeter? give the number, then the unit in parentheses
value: 4.5 (A)
